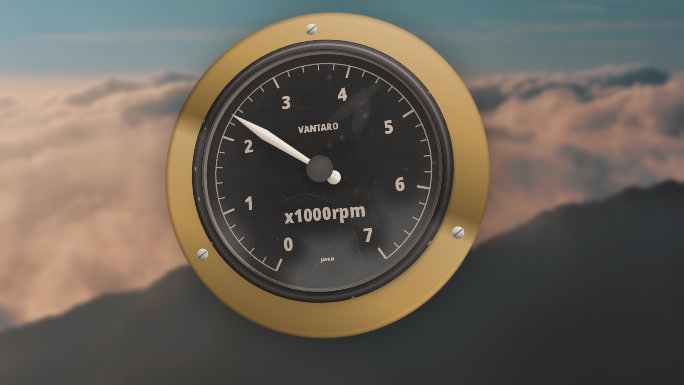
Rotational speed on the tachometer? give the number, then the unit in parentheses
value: 2300 (rpm)
